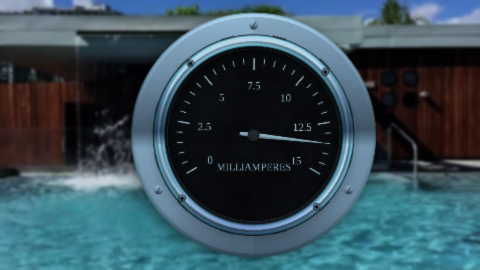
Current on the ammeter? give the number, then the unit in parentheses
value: 13.5 (mA)
